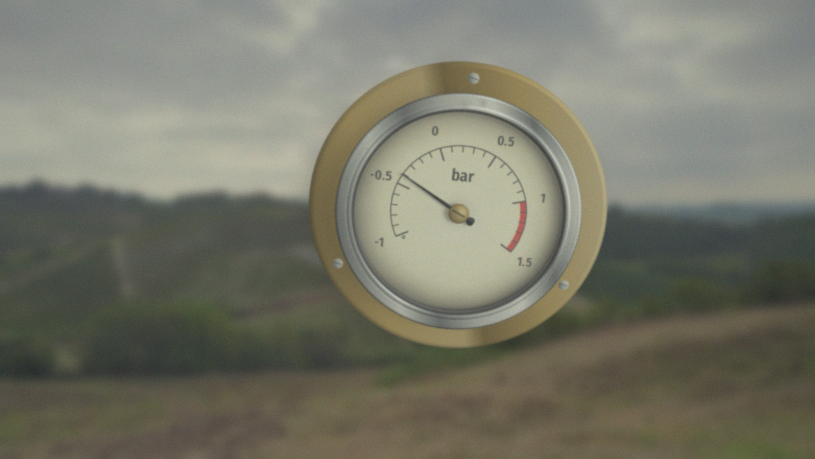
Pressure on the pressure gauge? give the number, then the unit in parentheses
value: -0.4 (bar)
